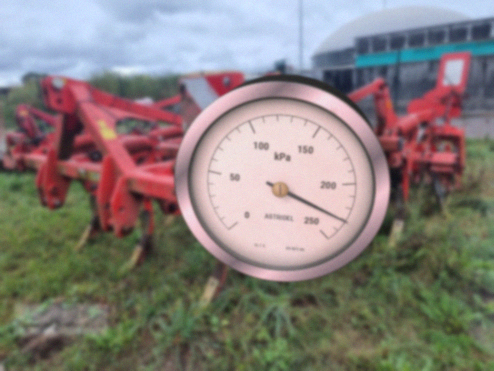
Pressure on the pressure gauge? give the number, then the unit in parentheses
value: 230 (kPa)
